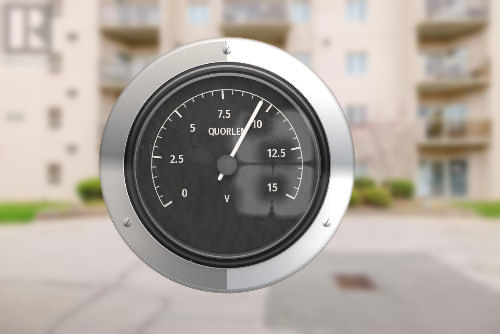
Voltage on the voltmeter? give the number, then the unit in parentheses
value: 9.5 (V)
